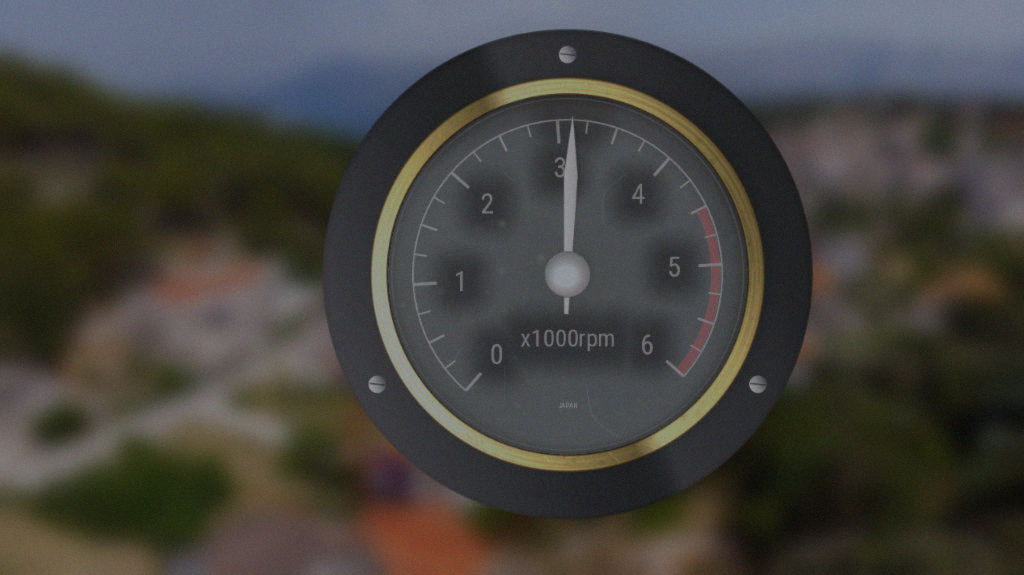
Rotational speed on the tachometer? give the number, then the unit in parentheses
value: 3125 (rpm)
